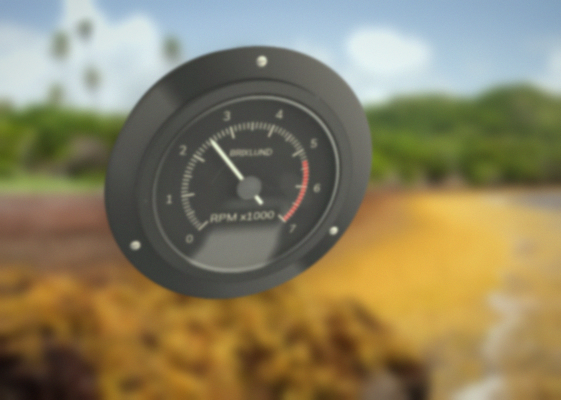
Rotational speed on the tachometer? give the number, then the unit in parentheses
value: 2500 (rpm)
